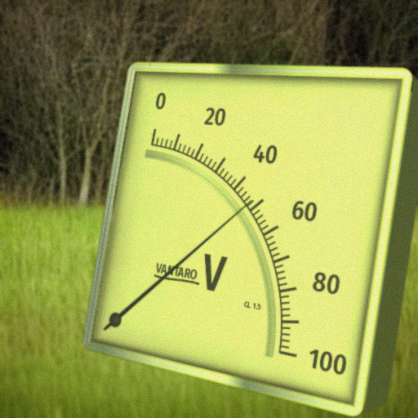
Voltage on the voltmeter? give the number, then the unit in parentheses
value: 48 (V)
